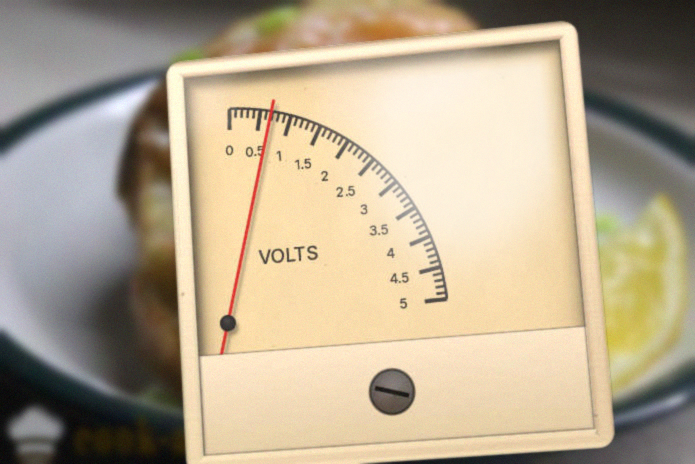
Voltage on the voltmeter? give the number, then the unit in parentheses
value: 0.7 (V)
